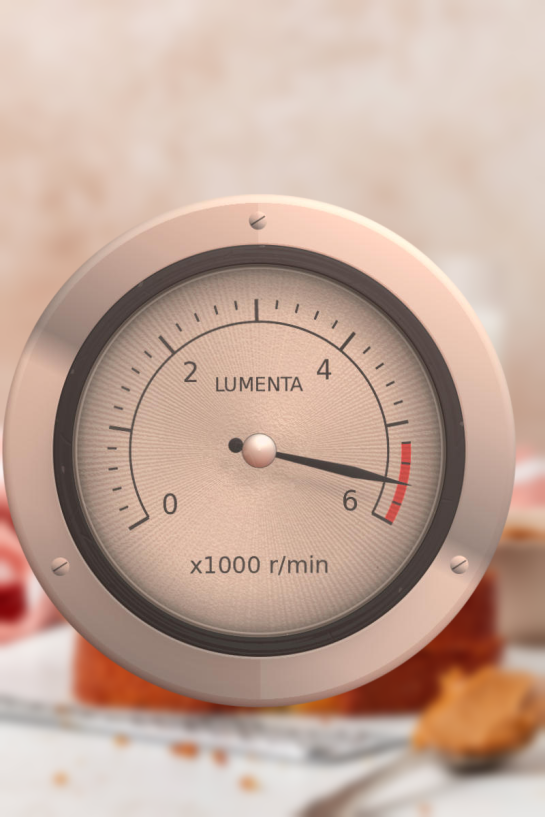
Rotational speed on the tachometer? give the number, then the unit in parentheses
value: 5600 (rpm)
